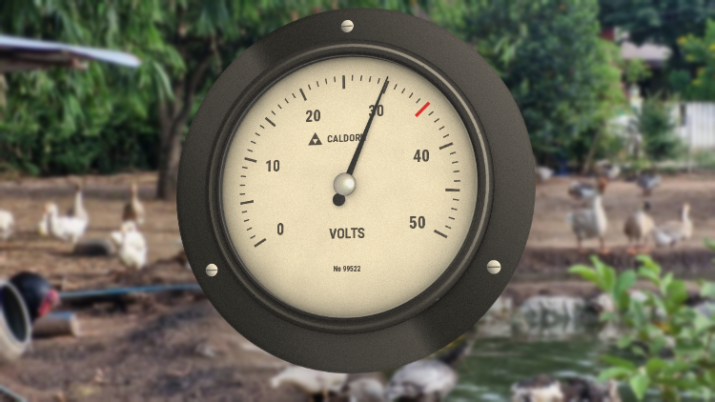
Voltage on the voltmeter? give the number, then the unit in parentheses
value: 30 (V)
